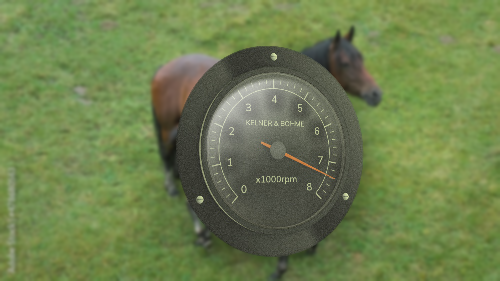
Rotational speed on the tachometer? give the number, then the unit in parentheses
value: 7400 (rpm)
